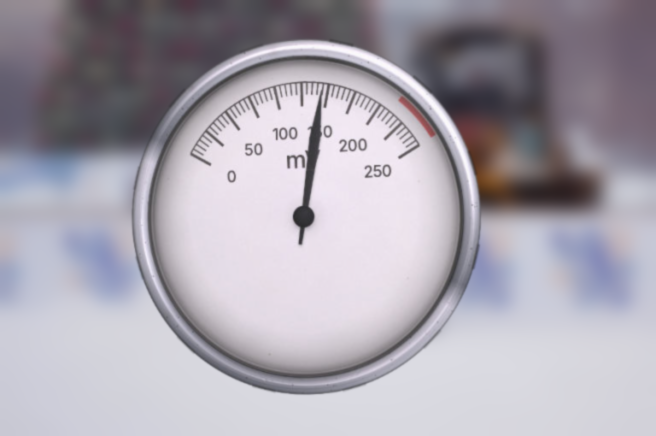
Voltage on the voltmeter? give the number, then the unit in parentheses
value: 145 (mV)
